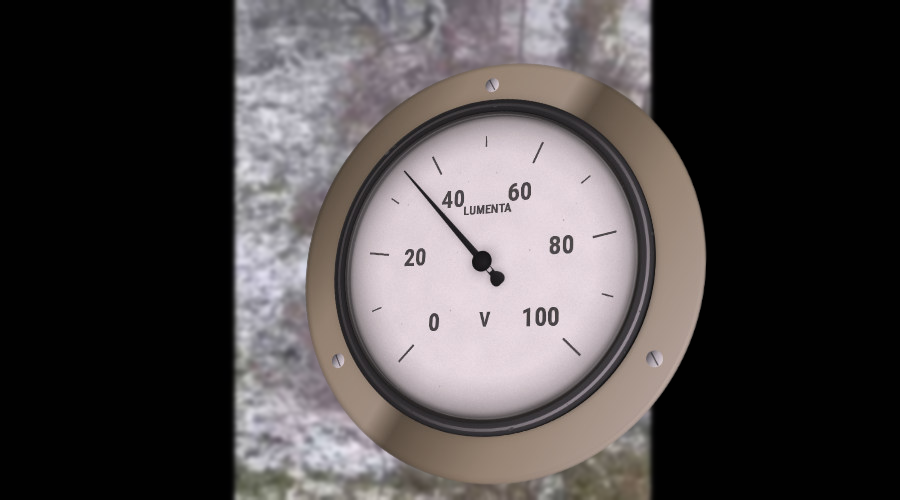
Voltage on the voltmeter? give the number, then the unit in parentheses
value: 35 (V)
